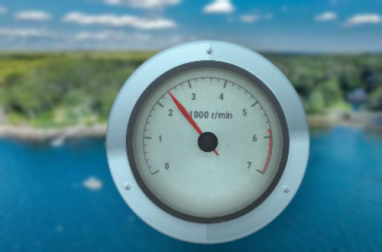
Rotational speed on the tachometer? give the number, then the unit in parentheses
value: 2400 (rpm)
